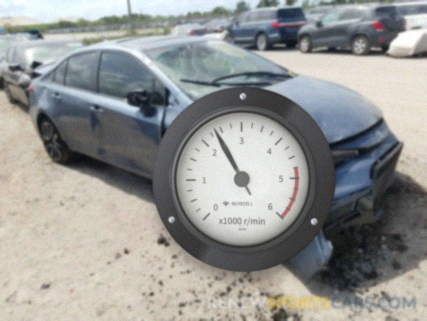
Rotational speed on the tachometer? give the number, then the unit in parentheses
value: 2375 (rpm)
